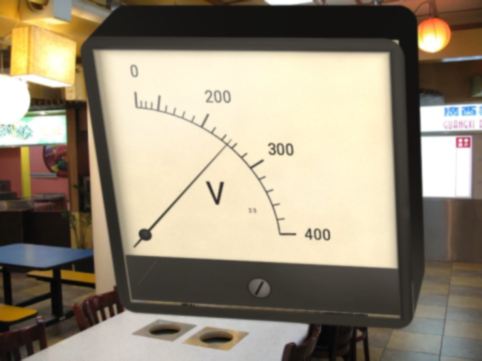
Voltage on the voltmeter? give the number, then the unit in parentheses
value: 250 (V)
